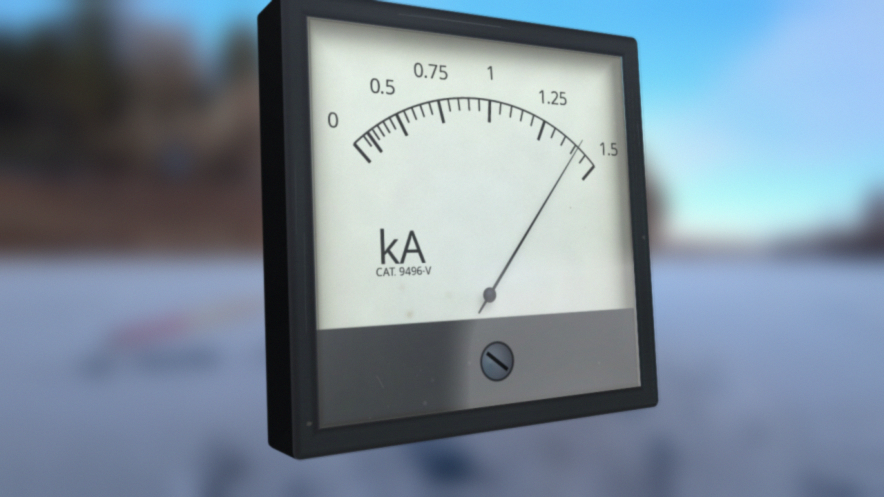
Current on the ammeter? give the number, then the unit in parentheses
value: 1.4 (kA)
